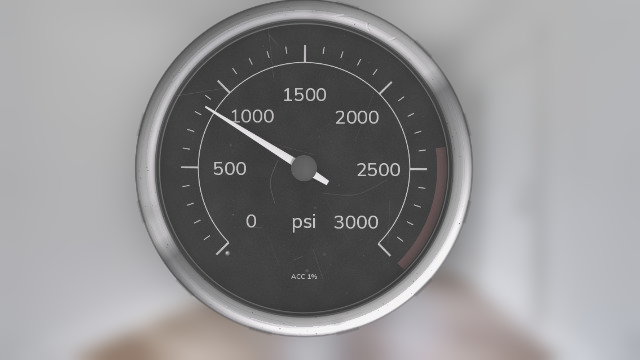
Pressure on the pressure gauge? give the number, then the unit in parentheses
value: 850 (psi)
